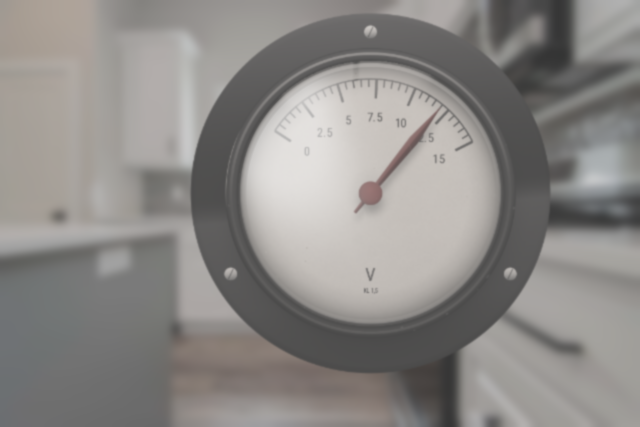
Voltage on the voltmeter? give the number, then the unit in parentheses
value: 12 (V)
